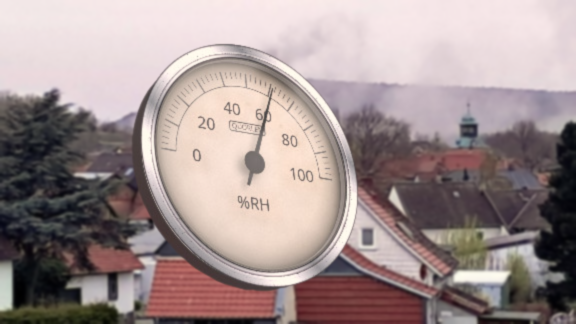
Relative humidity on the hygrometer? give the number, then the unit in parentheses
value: 60 (%)
